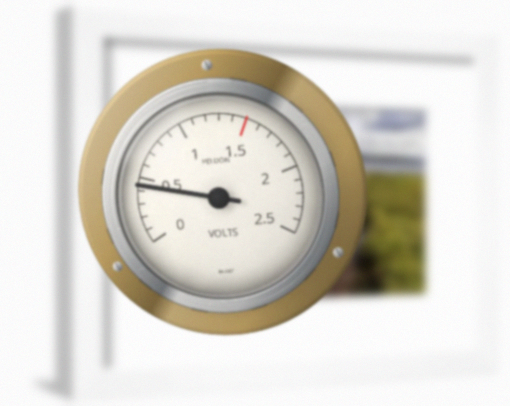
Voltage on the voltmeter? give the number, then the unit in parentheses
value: 0.45 (V)
